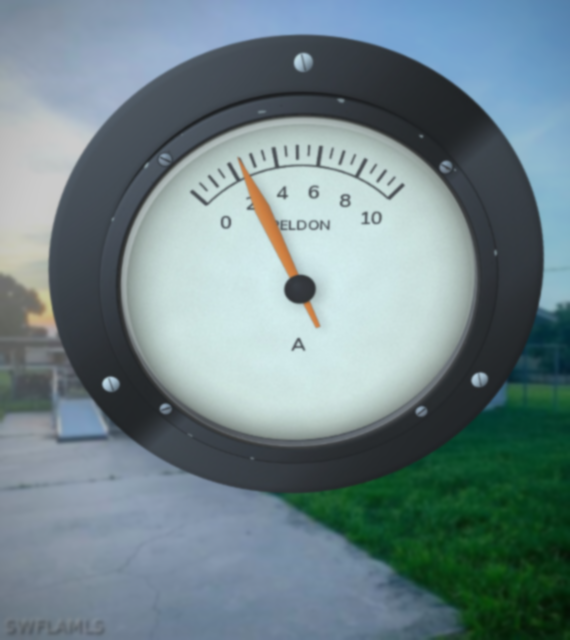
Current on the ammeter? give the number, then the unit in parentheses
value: 2.5 (A)
